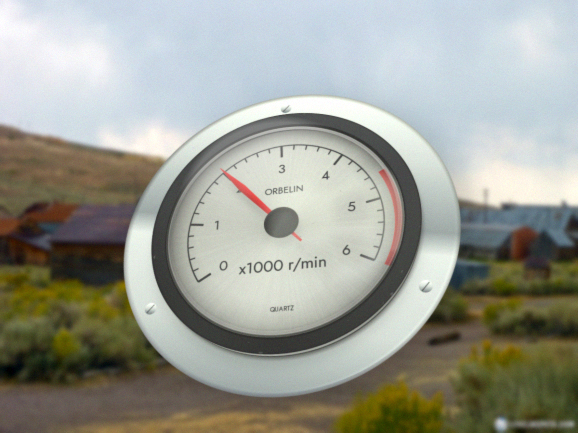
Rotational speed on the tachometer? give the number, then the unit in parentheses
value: 2000 (rpm)
